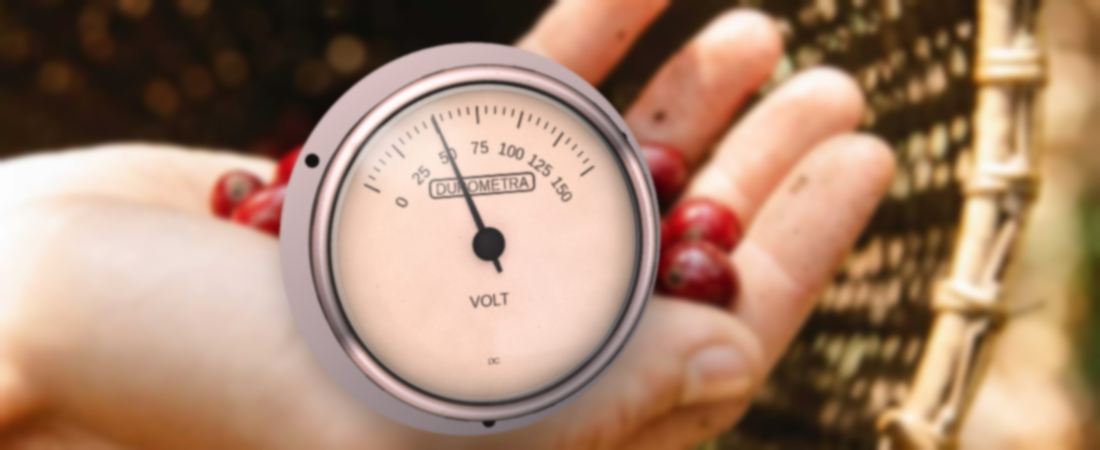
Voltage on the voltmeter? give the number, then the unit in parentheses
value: 50 (V)
